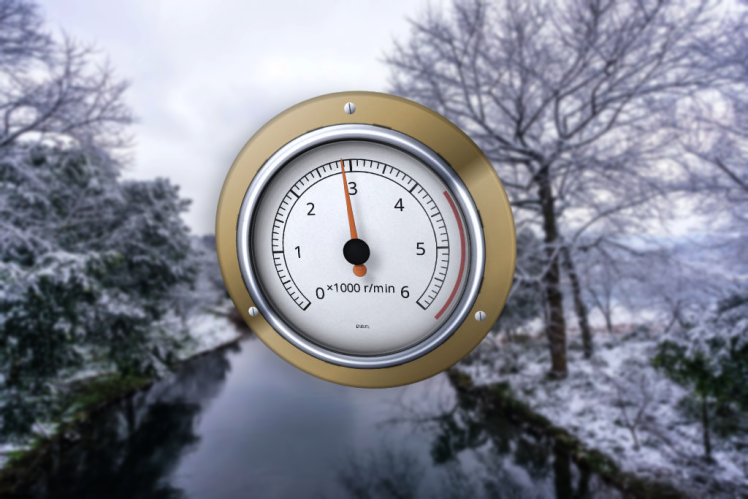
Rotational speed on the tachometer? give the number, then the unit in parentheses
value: 2900 (rpm)
